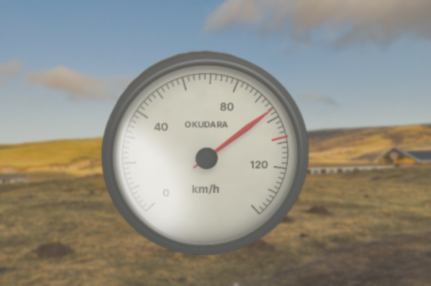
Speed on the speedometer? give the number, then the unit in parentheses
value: 96 (km/h)
